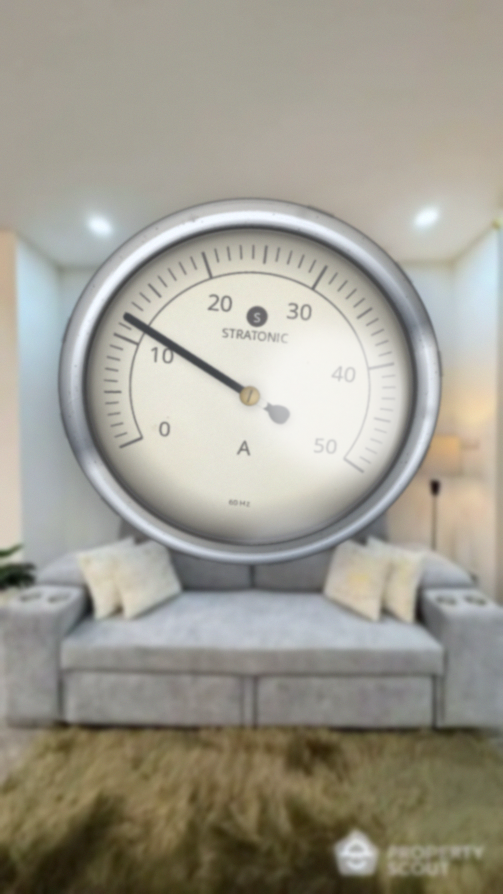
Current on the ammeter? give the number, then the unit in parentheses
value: 12 (A)
